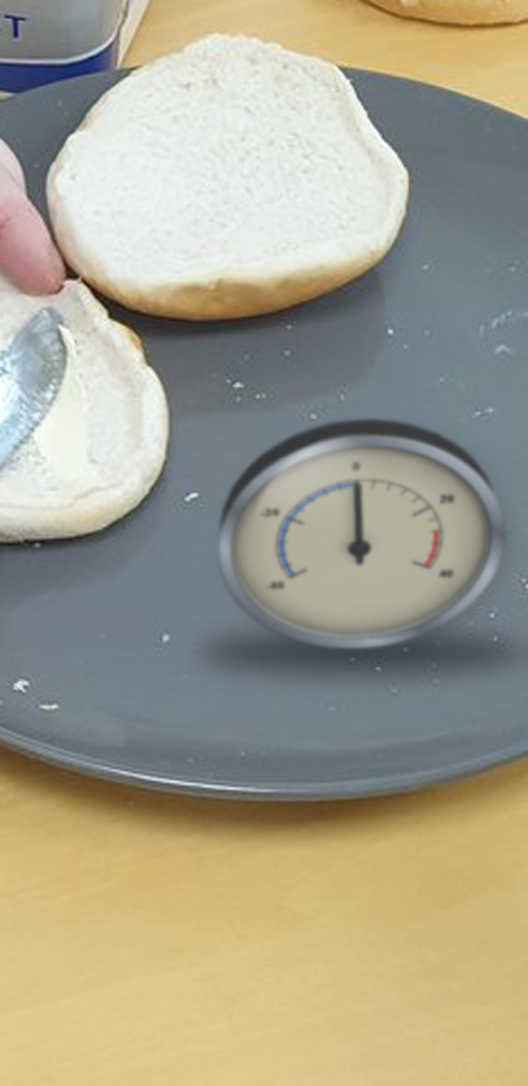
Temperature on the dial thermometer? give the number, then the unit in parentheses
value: 0 (°C)
